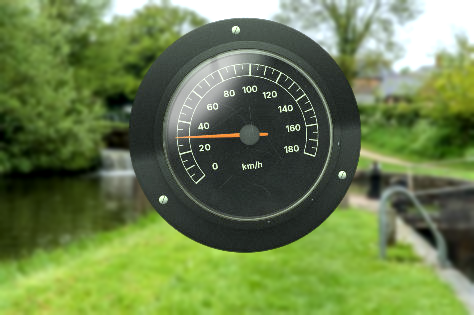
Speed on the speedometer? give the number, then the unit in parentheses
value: 30 (km/h)
